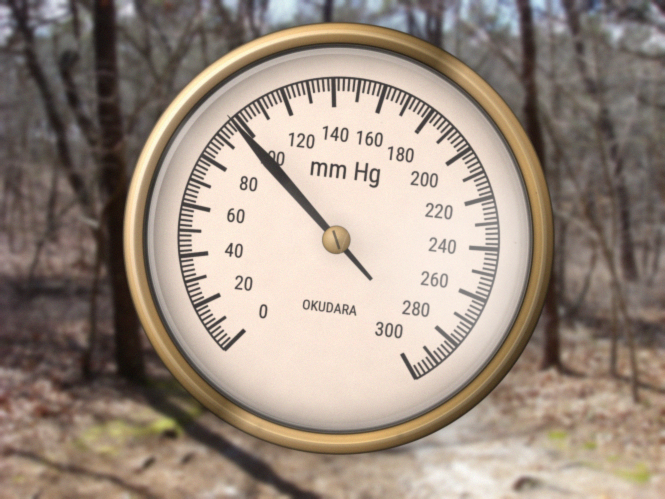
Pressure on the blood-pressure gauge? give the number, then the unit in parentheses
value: 98 (mmHg)
